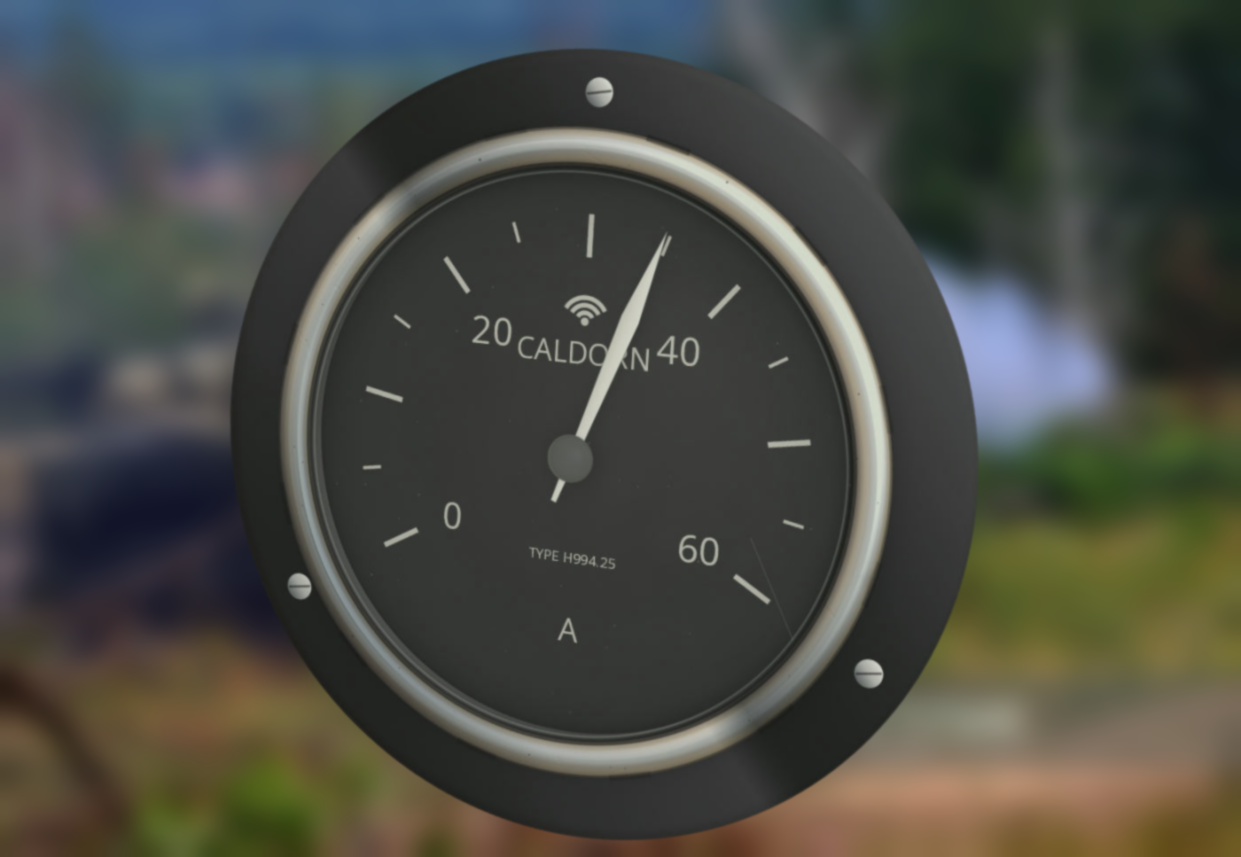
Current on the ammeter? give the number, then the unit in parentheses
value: 35 (A)
